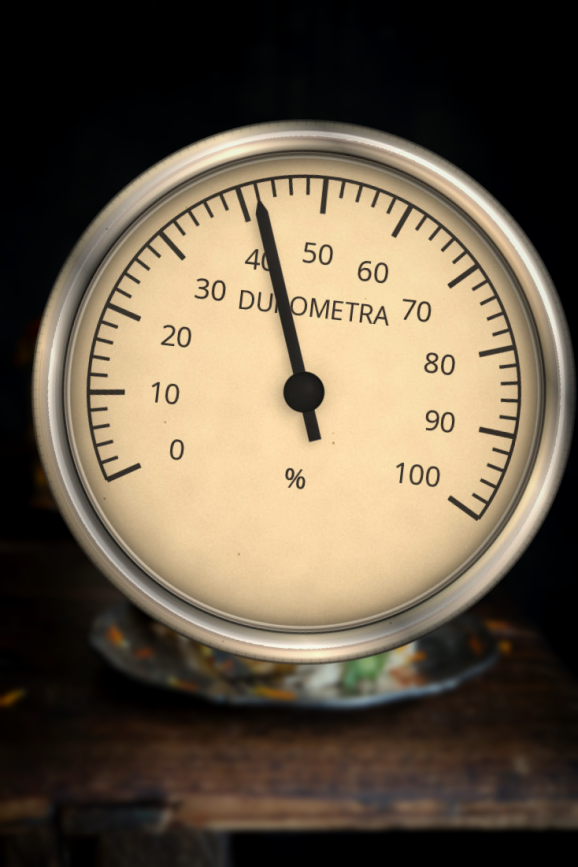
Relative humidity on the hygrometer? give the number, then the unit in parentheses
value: 42 (%)
